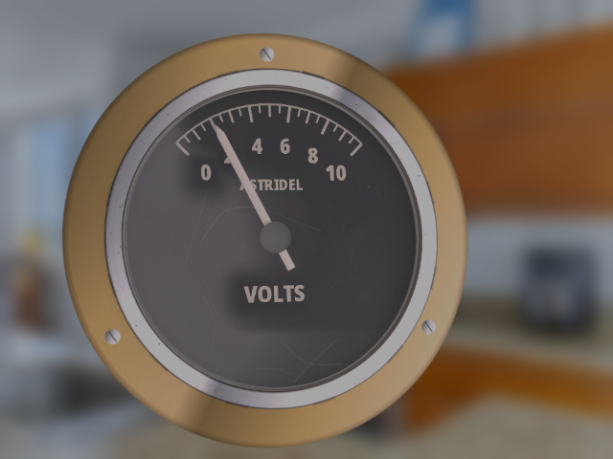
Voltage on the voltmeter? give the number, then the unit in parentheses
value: 2 (V)
